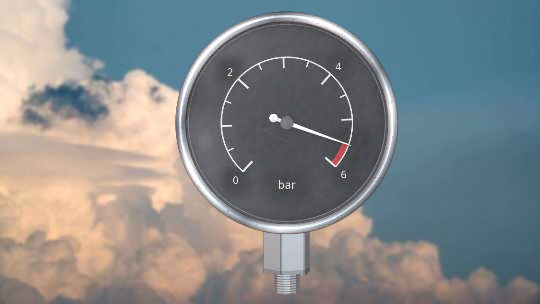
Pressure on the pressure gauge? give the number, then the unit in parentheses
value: 5.5 (bar)
